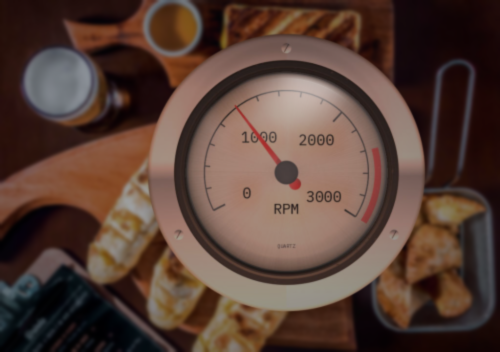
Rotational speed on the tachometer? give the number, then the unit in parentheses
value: 1000 (rpm)
